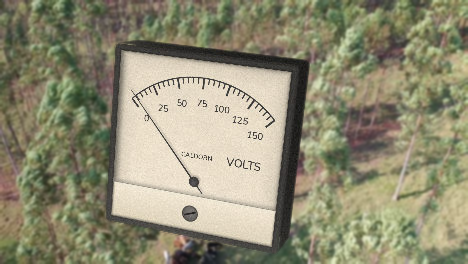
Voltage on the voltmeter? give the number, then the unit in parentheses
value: 5 (V)
